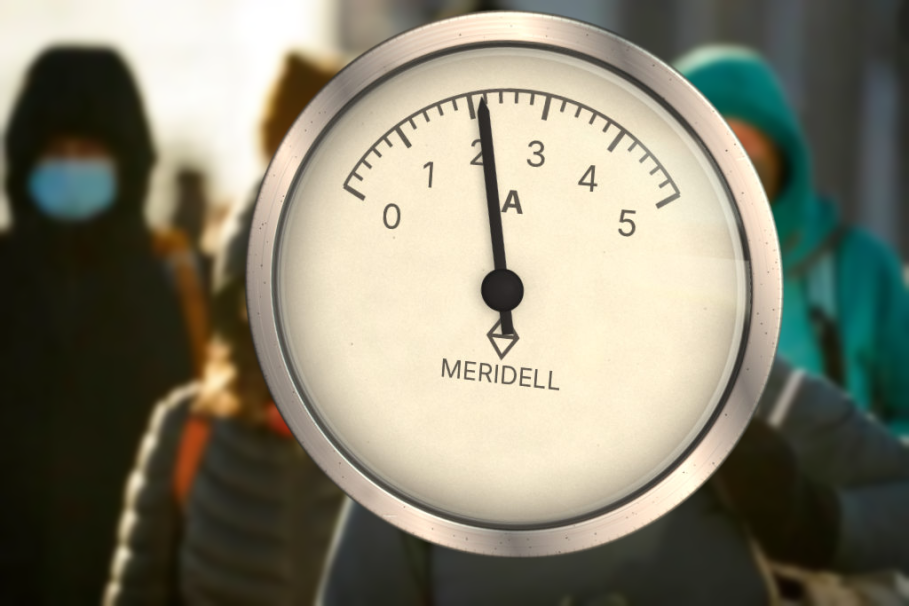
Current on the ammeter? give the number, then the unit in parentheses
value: 2.2 (A)
